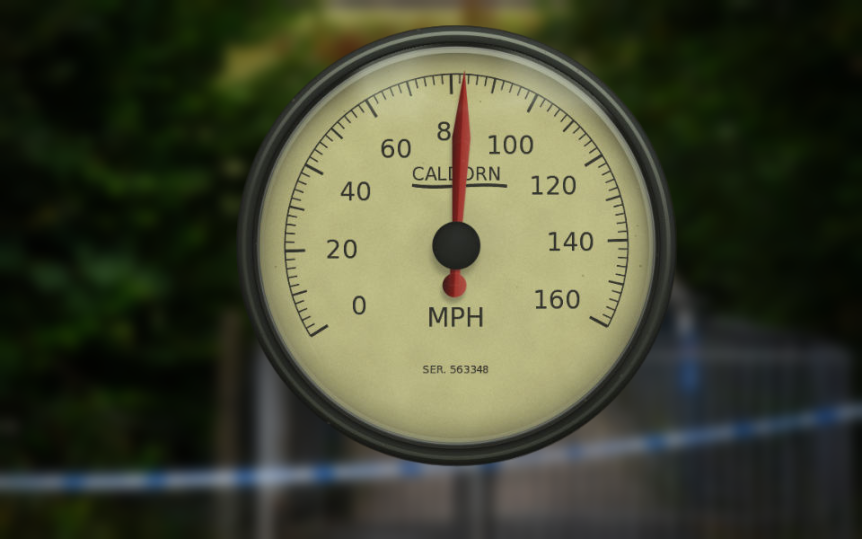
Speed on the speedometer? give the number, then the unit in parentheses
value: 83 (mph)
